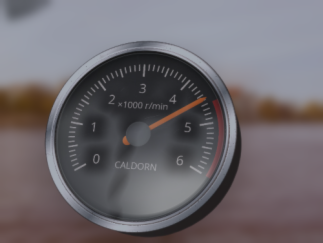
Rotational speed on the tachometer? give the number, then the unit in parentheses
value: 4500 (rpm)
